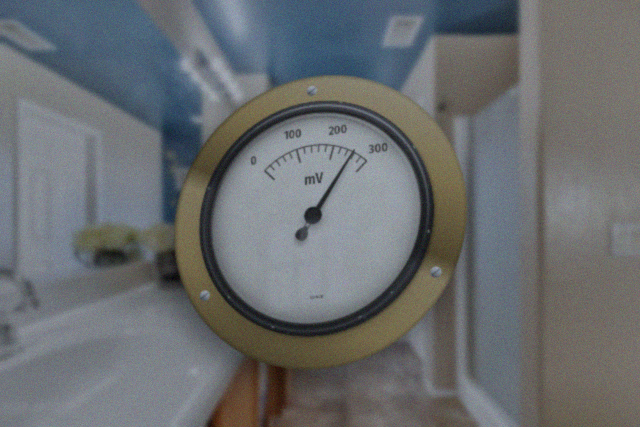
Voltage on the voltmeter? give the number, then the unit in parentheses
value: 260 (mV)
